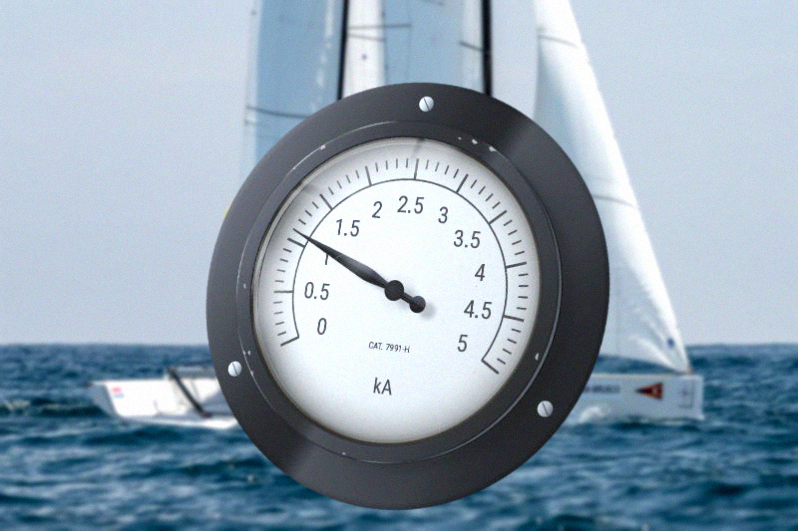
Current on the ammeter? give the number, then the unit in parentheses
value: 1.1 (kA)
